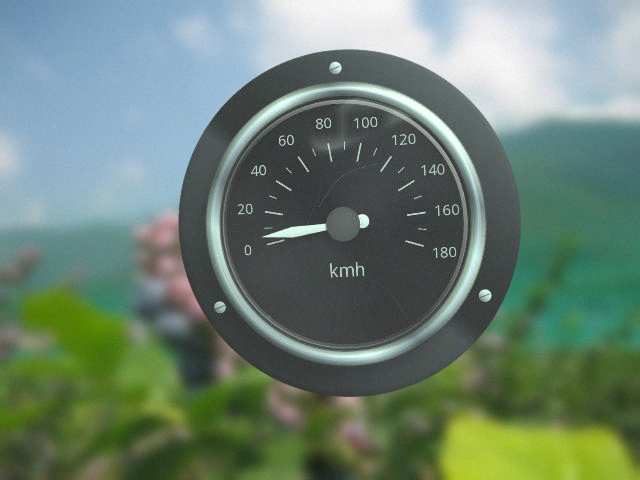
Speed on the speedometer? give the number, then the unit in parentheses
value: 5 (km/h)
